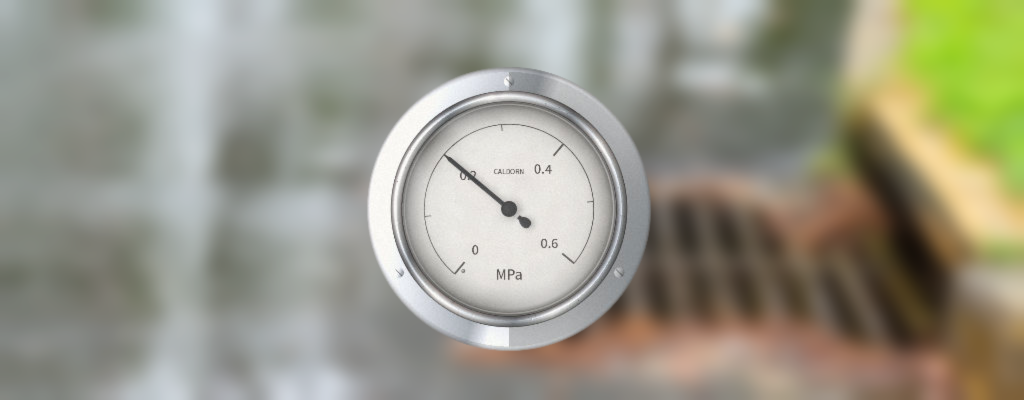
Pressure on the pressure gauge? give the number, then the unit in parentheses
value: 0.2 (MPa)
